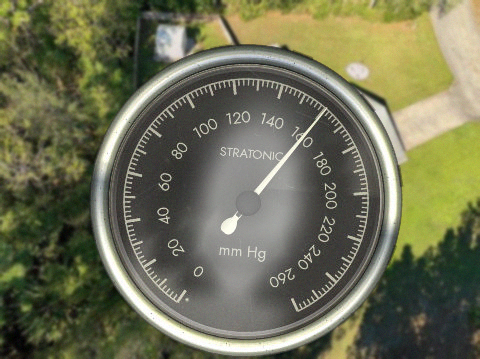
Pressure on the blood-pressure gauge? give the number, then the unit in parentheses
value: 160 (mmHg)
